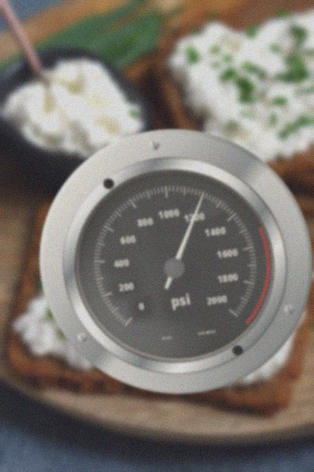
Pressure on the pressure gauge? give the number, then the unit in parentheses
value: 1200 (psi)
